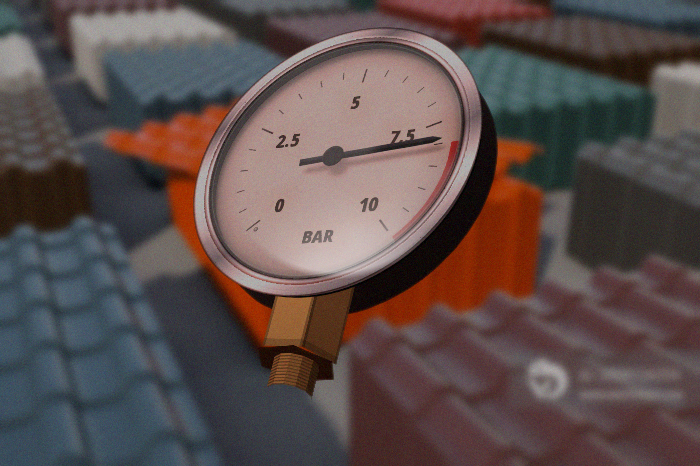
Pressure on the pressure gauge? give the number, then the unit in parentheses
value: 8 (bar)
